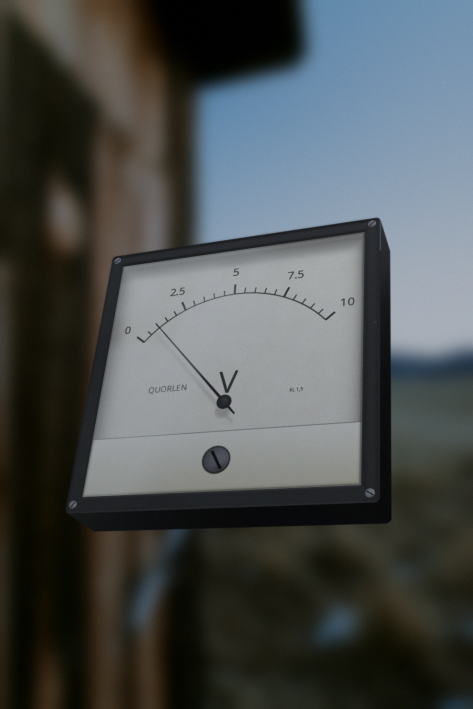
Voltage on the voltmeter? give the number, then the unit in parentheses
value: 1 (V)
